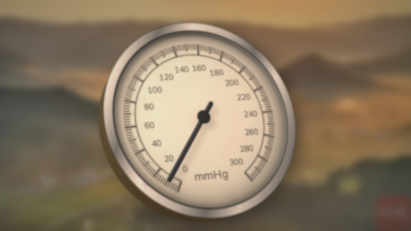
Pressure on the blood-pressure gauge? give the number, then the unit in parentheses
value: 10 (mmHg)
